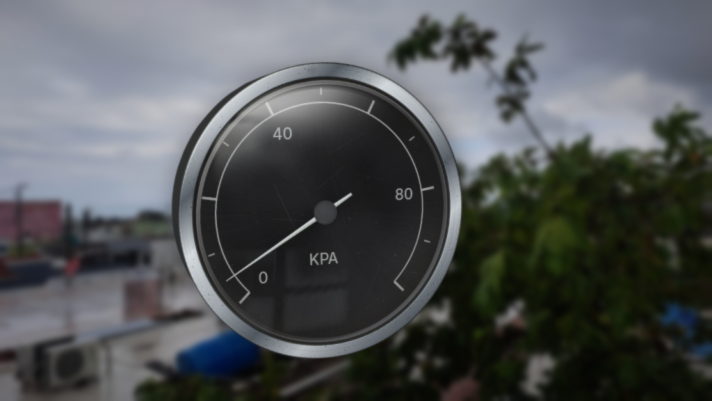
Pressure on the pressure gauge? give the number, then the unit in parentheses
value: 5 (kPa)
